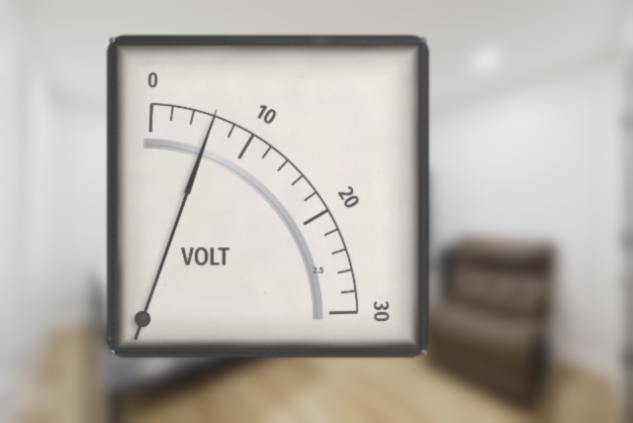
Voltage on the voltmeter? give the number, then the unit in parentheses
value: 6 (V)
